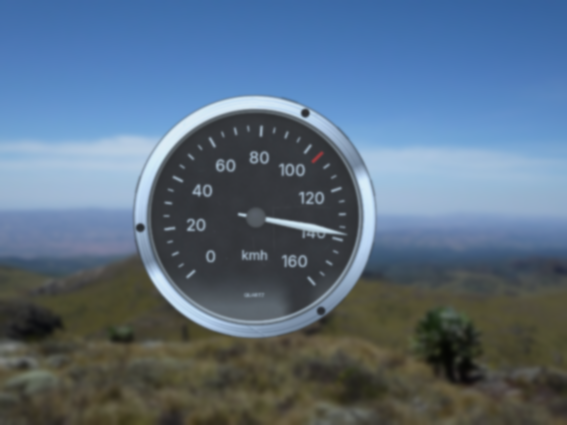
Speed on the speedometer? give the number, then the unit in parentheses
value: 137.5 (km/h)
